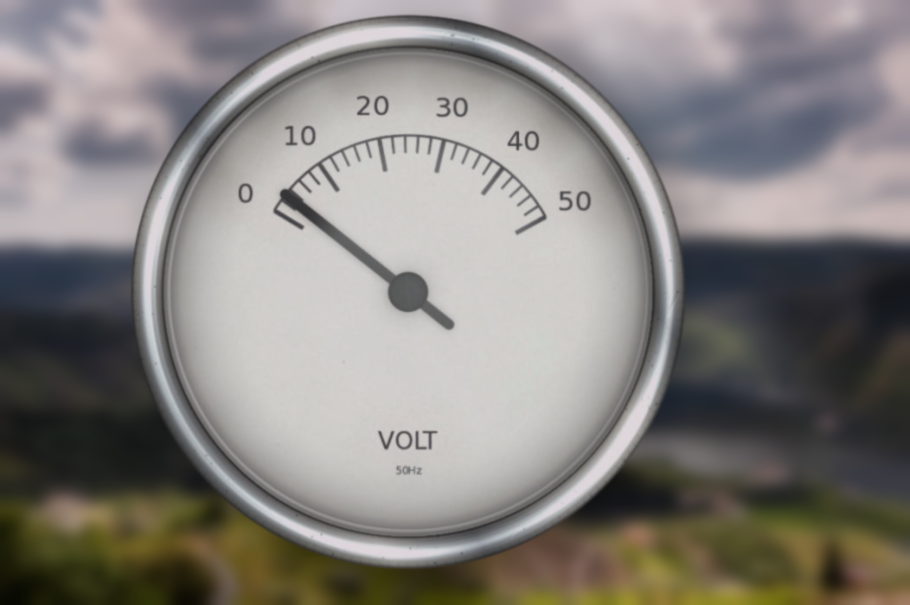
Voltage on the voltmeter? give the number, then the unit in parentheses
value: 3 (V)
